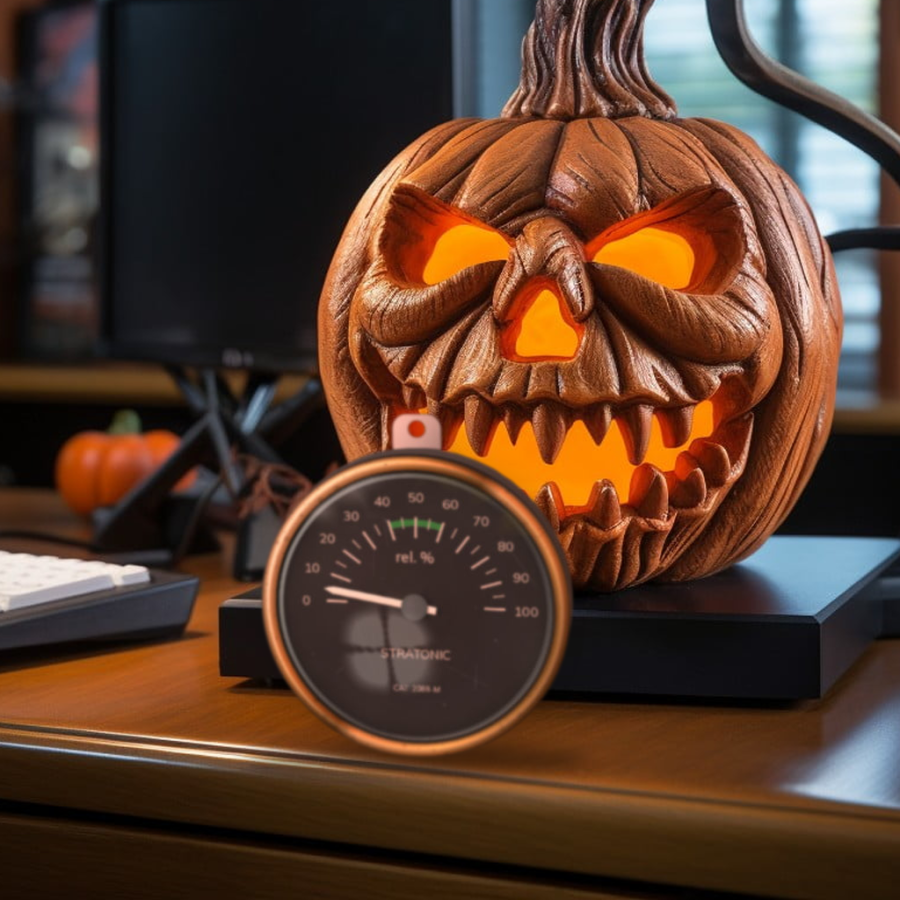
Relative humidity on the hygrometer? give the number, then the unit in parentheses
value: 5 (%)
